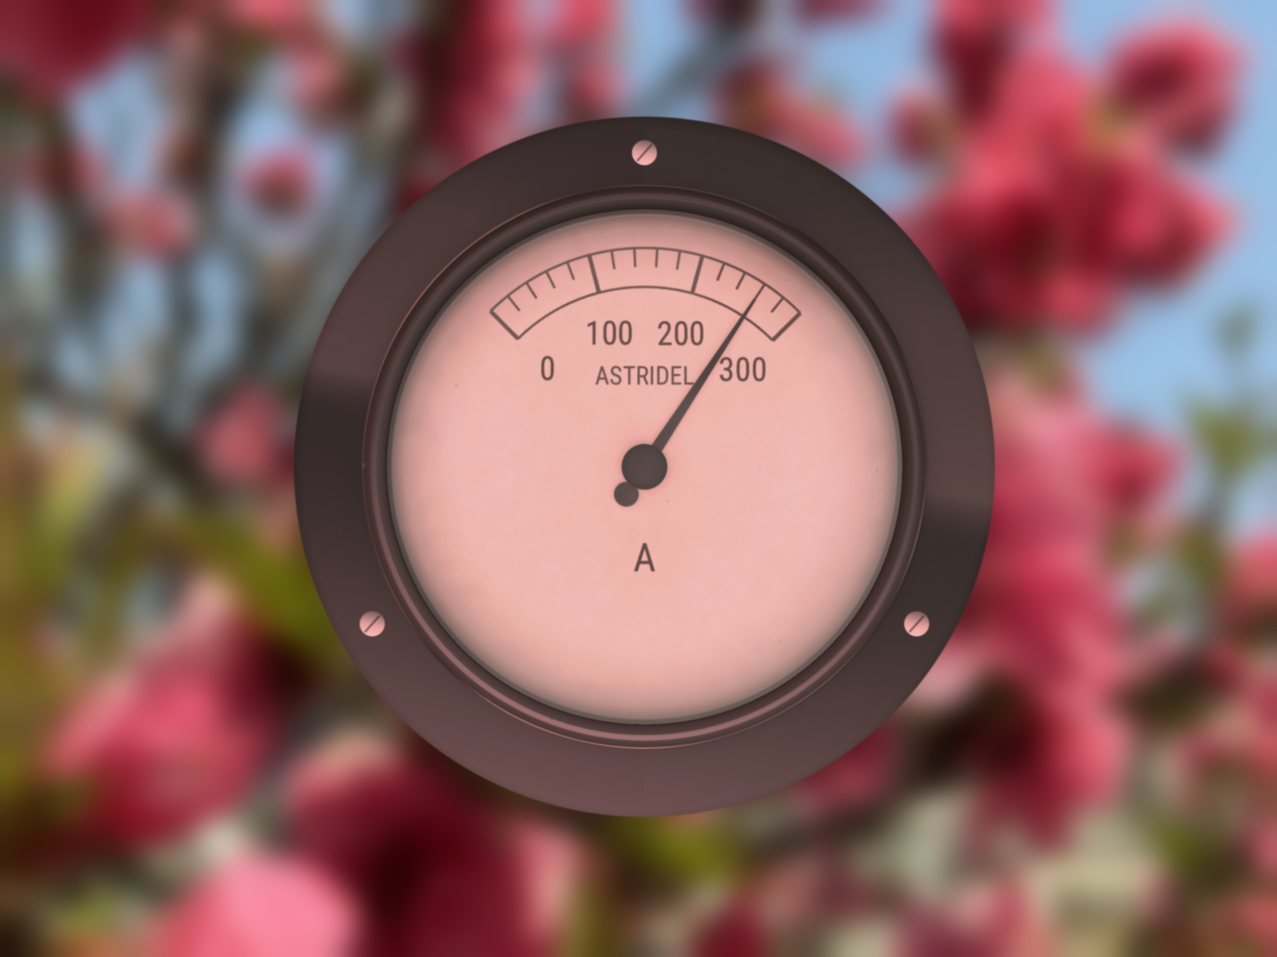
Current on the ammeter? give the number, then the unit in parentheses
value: 260 (A)
